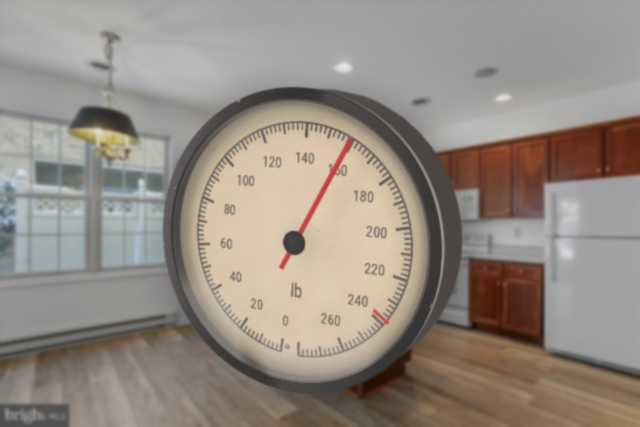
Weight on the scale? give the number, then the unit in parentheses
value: 160 (lb)
